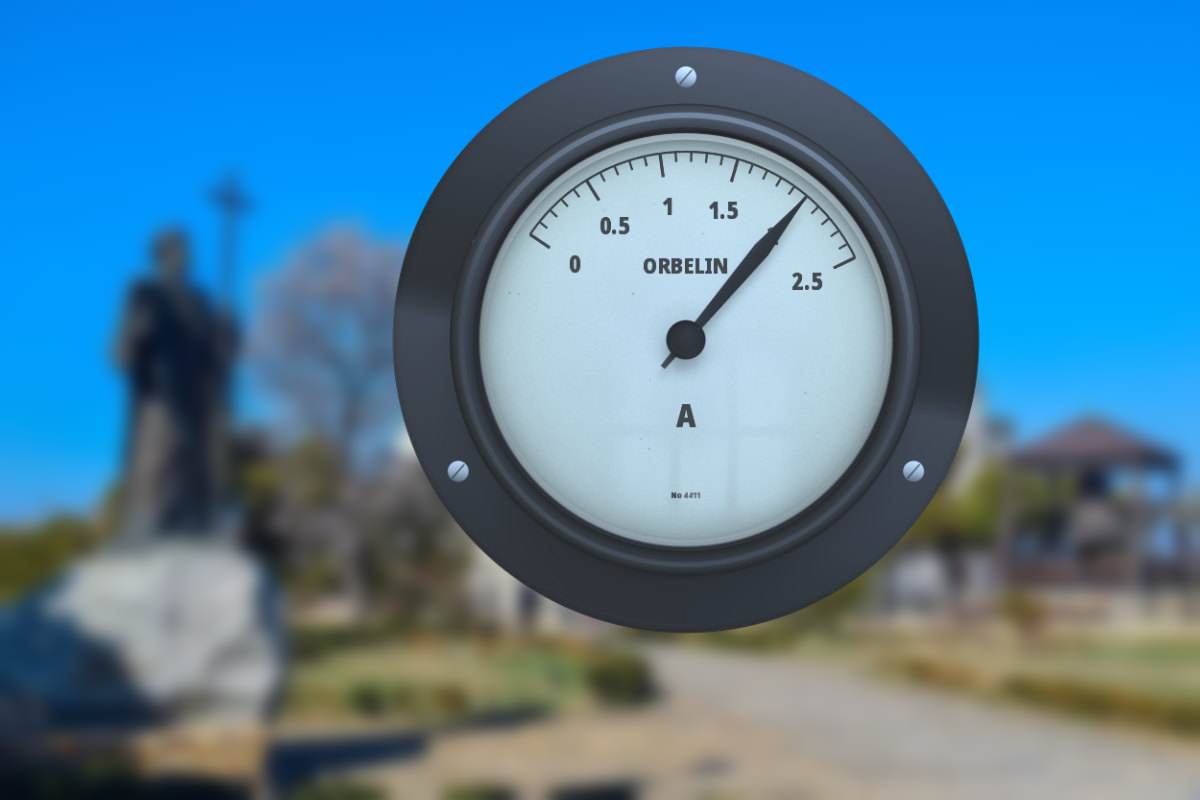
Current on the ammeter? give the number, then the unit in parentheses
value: 2 (A)
